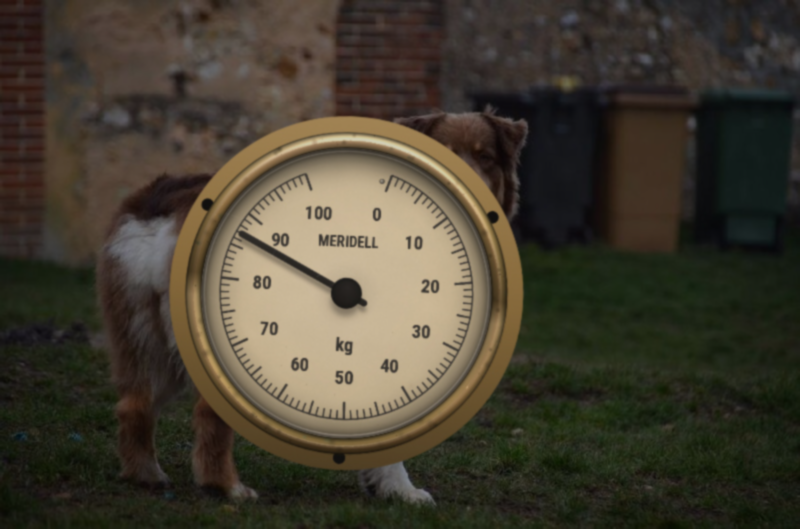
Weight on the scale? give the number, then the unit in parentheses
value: 87 (kg)
